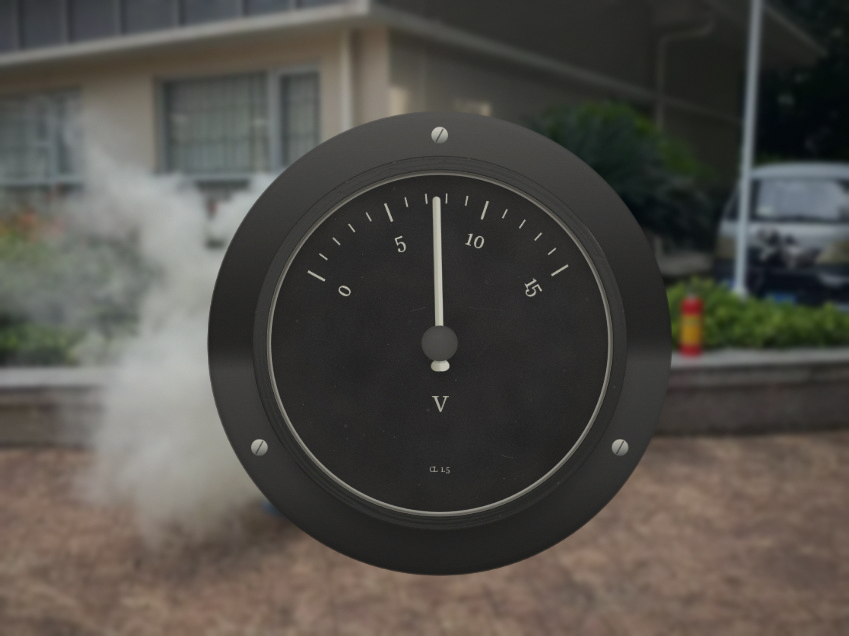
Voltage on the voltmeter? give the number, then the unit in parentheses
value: 7.5 (V)
